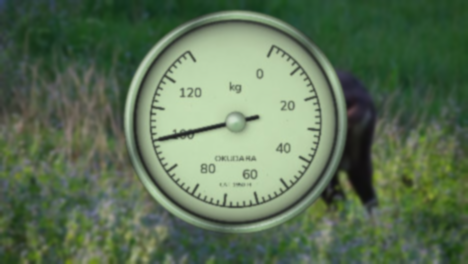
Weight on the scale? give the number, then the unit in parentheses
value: 100 (kg)
